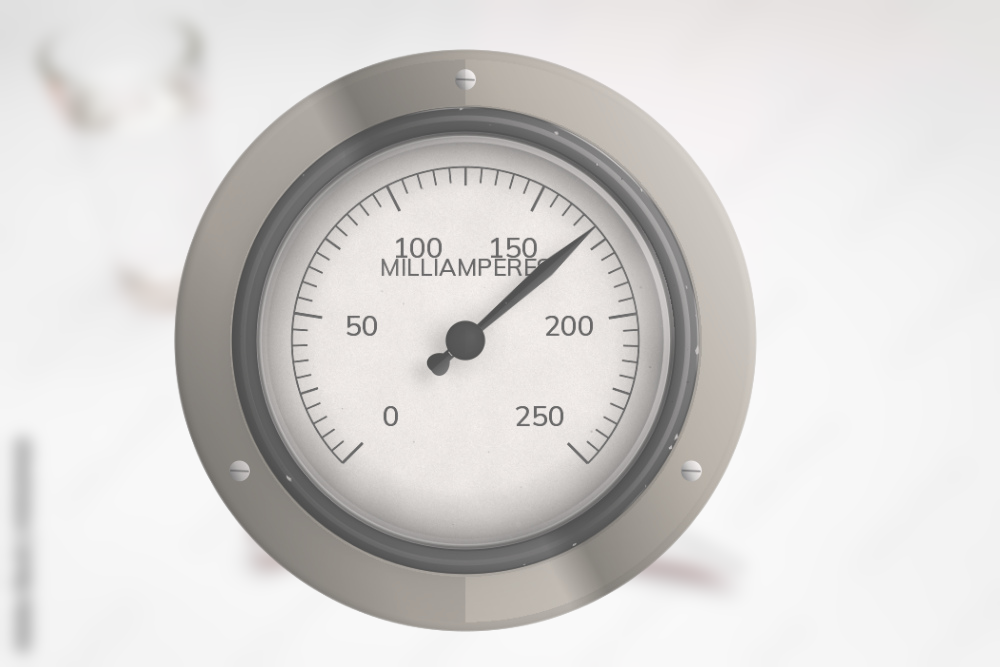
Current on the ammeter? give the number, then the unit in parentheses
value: 170 (mA)
